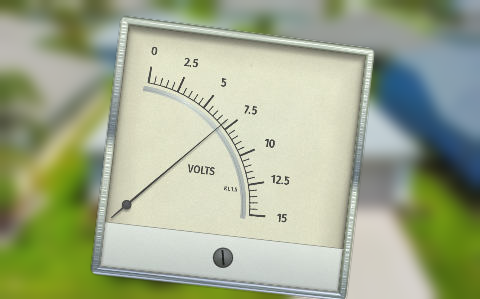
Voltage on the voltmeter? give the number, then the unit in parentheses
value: 7 (V)
